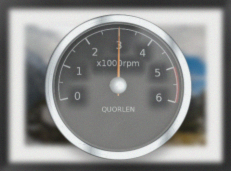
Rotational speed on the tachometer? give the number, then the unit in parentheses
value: 3000 (rpm)
